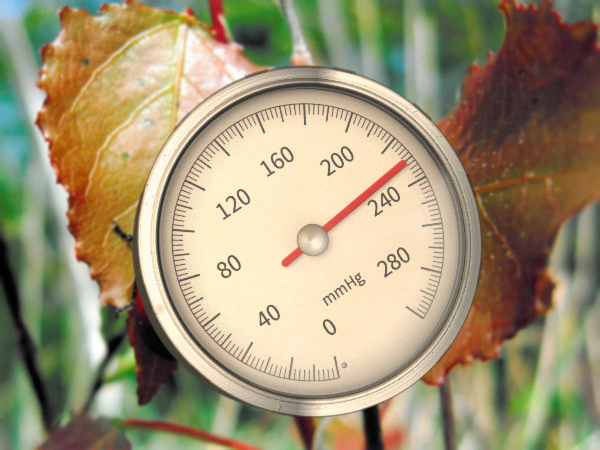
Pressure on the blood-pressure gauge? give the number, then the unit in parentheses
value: 230 (mmHg)
